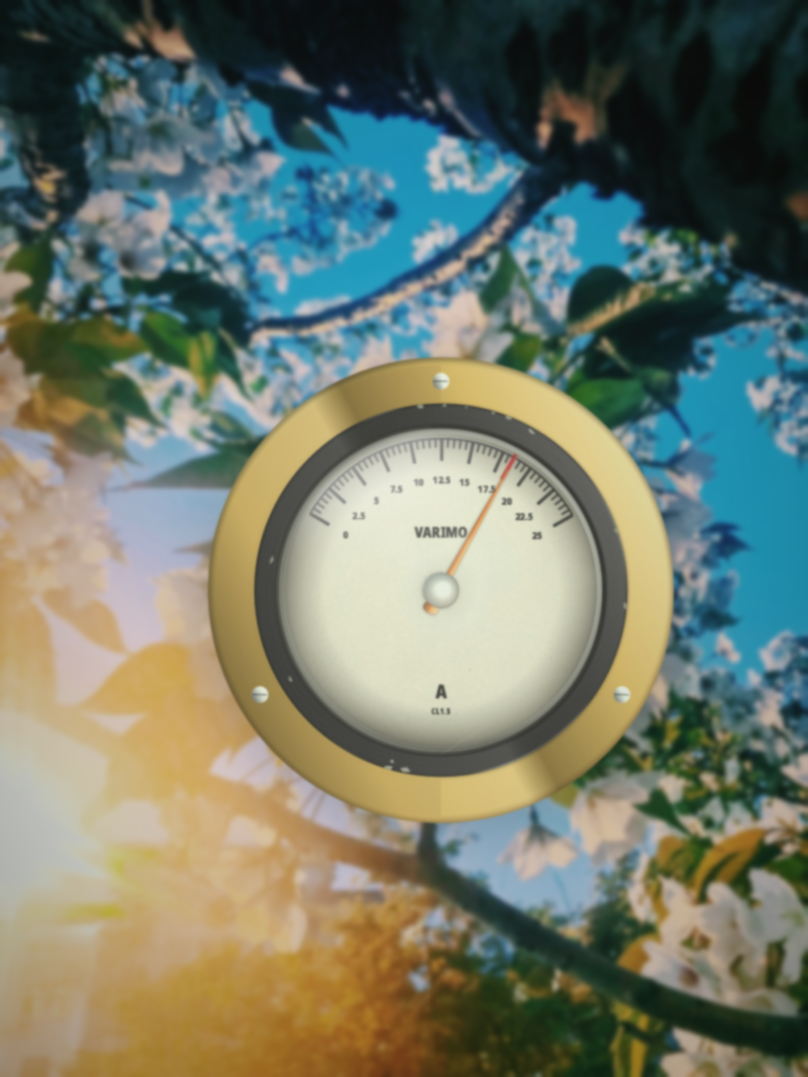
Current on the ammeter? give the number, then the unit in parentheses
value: 18.5 (A)
